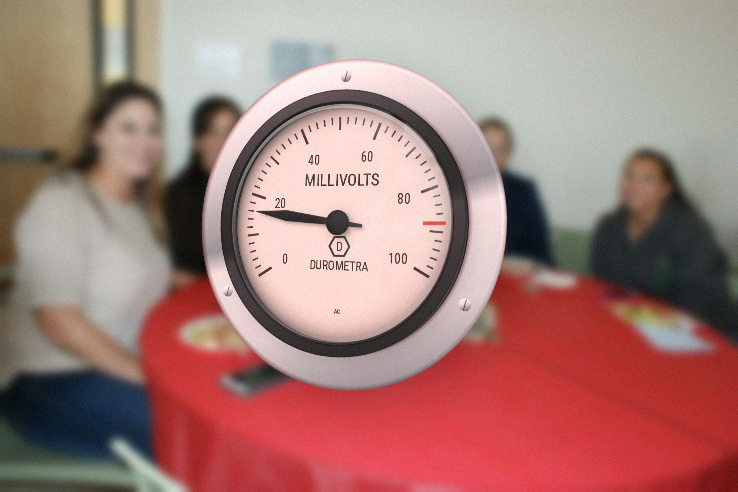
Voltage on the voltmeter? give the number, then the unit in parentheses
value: 16 (mV)
